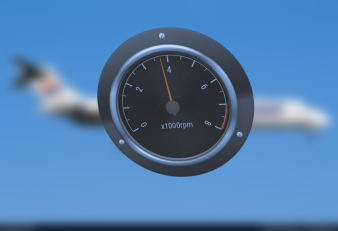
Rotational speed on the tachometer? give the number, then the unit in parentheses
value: 3750 (rpm)
